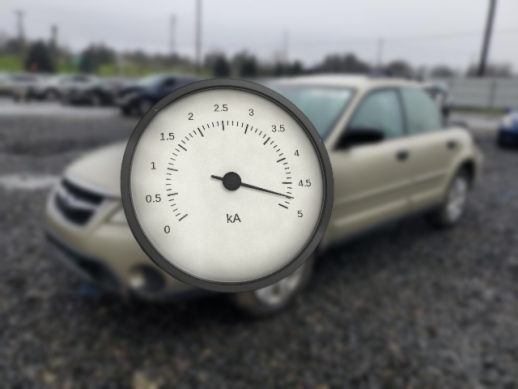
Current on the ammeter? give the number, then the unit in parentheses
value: 4.8 (kA)
